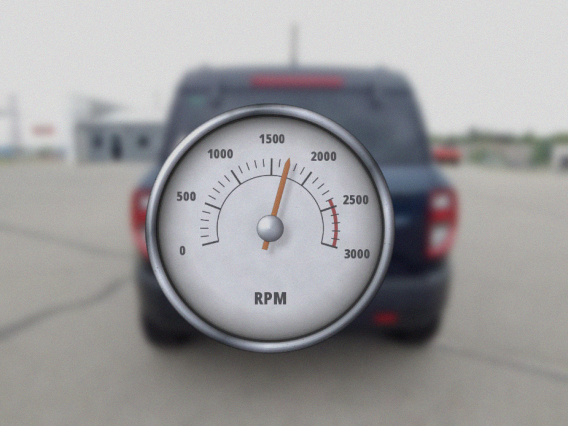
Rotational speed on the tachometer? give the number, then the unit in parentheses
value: 1700 (rpm)
